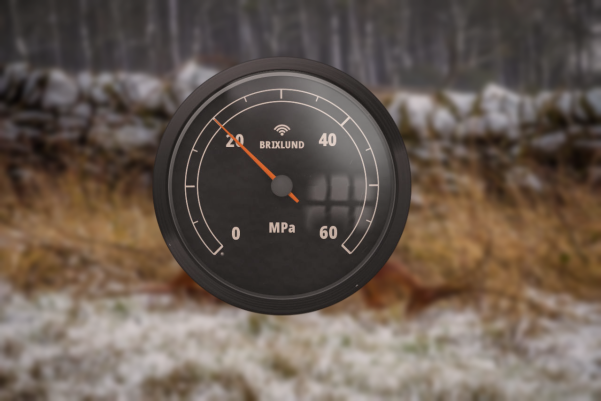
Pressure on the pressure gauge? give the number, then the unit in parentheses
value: 20 (MPa)
